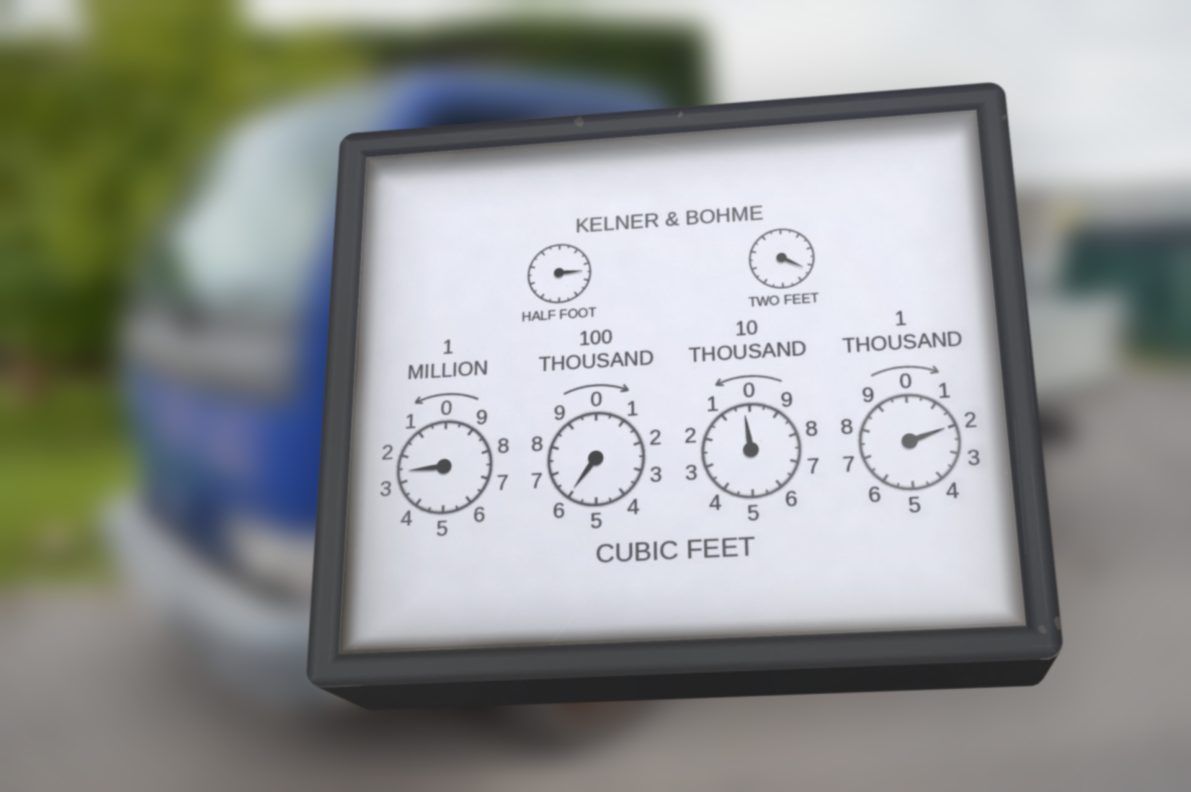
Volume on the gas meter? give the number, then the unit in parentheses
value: 260200 (ft³)
